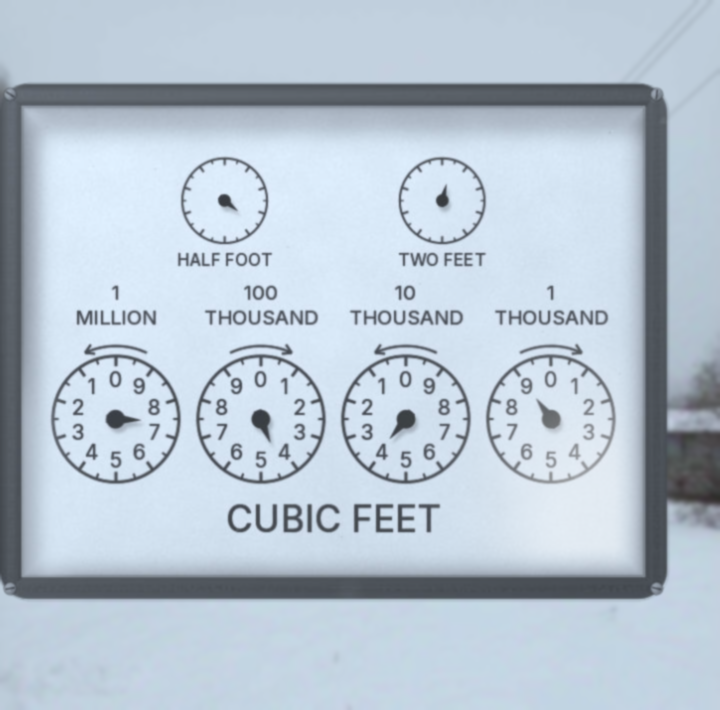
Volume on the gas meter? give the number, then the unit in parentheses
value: 743900 (ft³)
